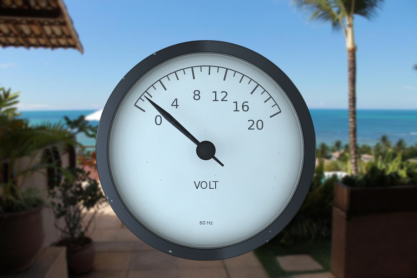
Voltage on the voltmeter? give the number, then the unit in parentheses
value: 1.5 (V)
